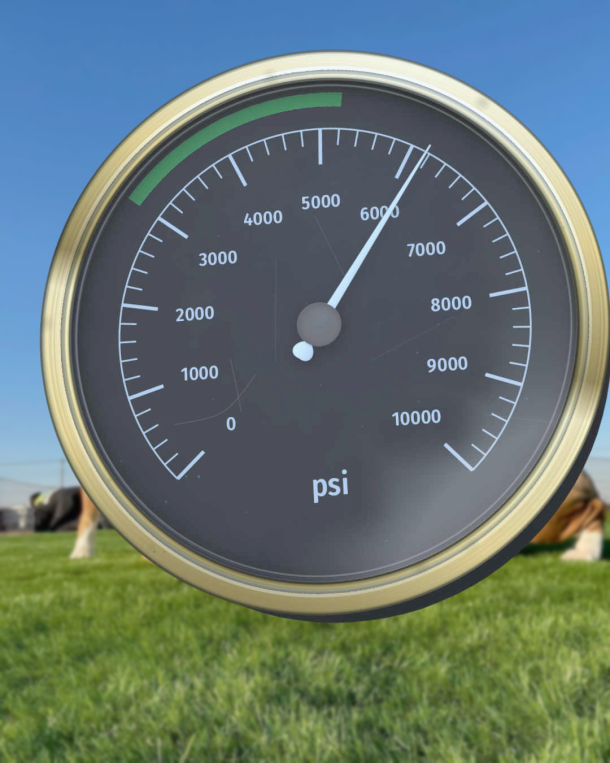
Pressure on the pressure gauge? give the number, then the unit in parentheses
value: 6200 (psi)
